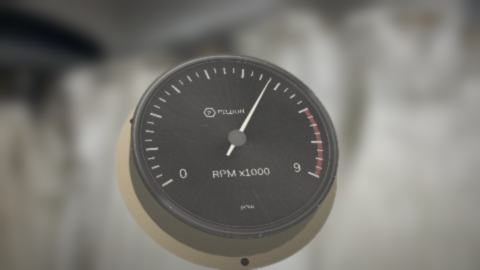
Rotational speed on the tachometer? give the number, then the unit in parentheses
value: 5750 (rpm)
